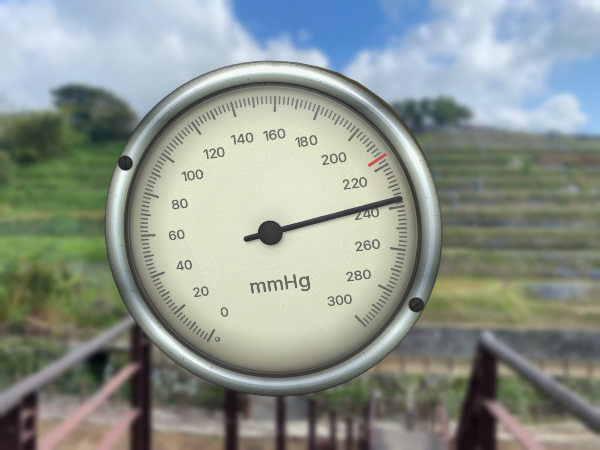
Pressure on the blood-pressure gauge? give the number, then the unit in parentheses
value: 236 (mmHg)
